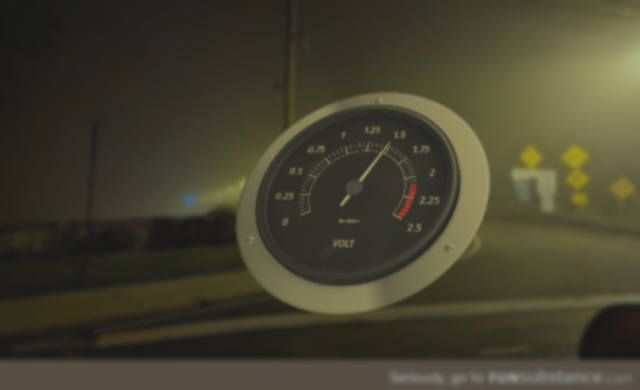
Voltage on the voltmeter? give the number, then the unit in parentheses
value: 1.5 (V)
